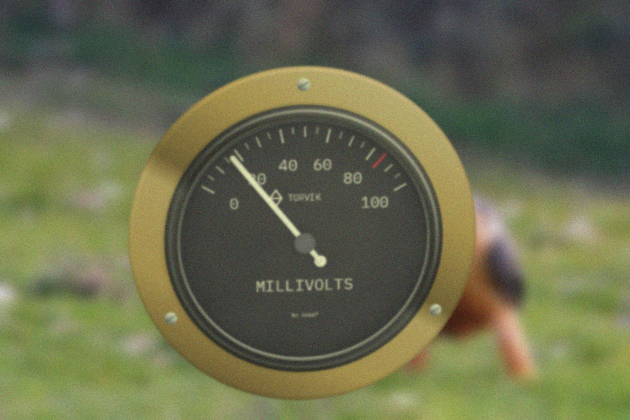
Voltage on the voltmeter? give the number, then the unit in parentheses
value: 17.5 (mV)
